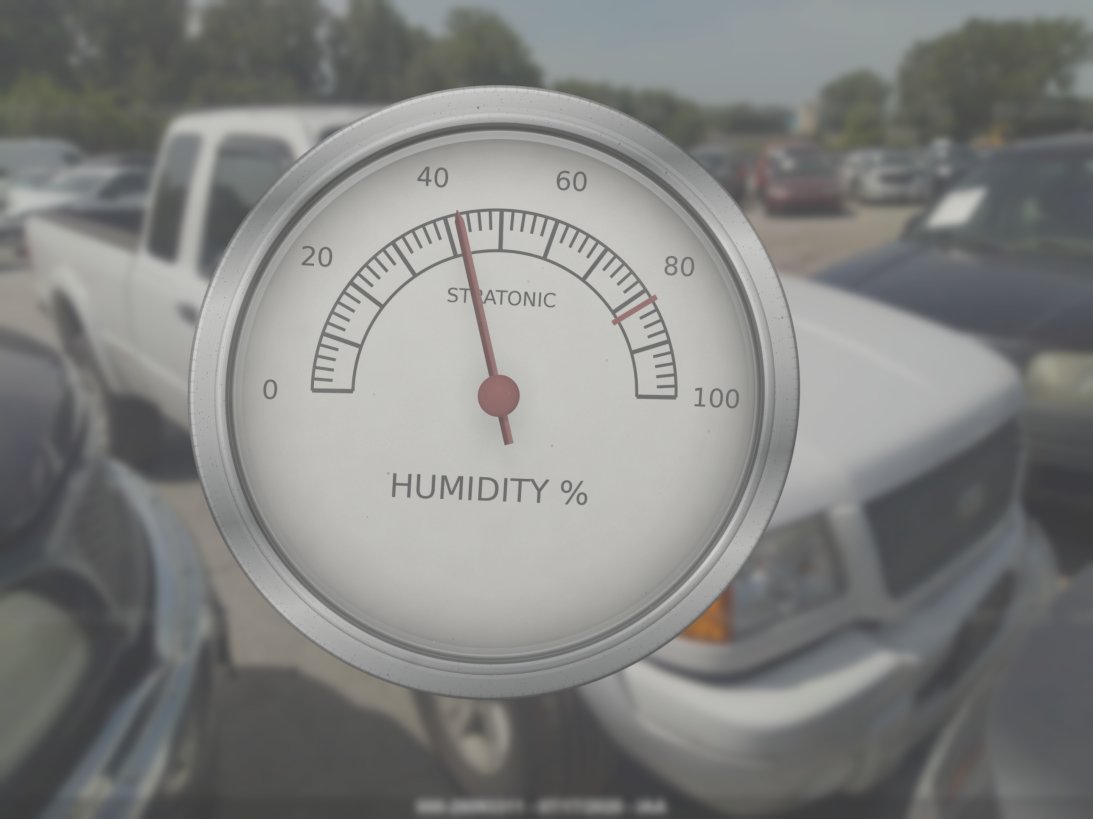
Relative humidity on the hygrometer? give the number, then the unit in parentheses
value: 42 (%)
